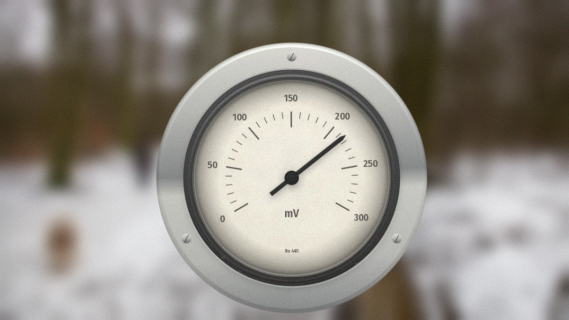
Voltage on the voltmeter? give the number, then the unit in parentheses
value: 215 (mV)
